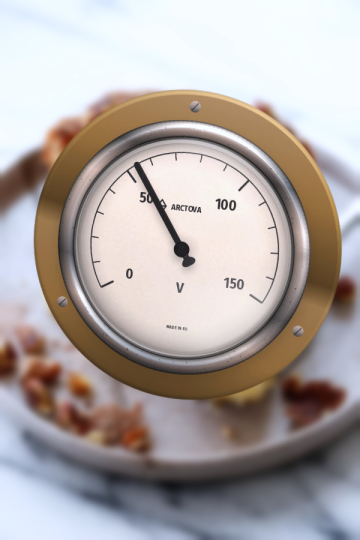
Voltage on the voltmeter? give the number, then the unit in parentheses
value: 55 (V)
